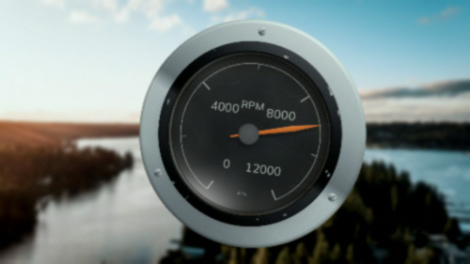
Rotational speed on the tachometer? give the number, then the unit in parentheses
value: 9000 (rpm)
